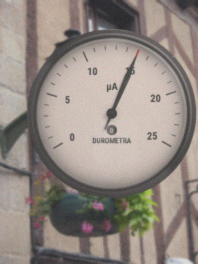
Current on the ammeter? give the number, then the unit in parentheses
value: 15 (µA)
